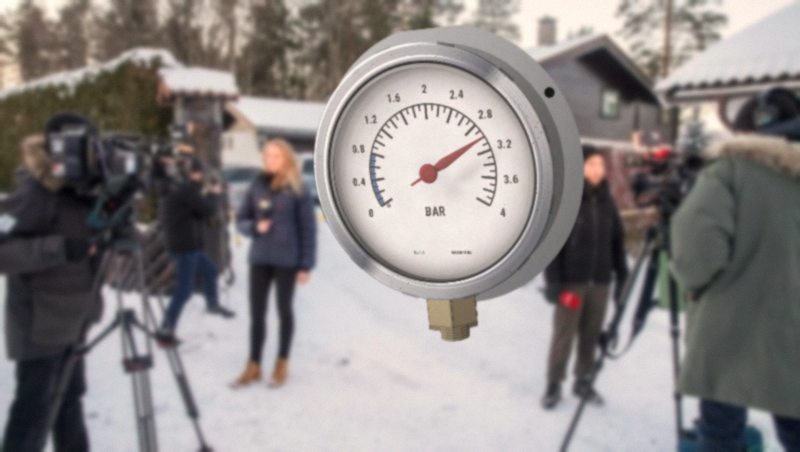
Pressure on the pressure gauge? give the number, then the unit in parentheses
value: 3 (bar)
